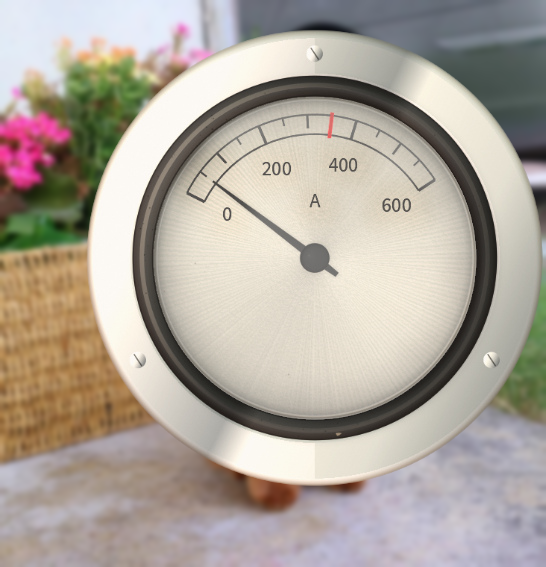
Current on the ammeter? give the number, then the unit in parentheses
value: 50 (A)
